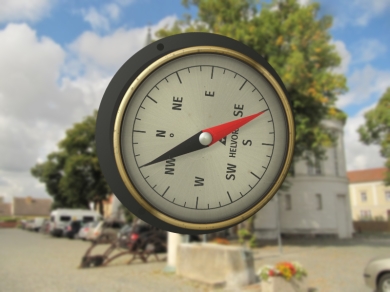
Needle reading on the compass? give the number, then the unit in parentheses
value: 150 (°)
